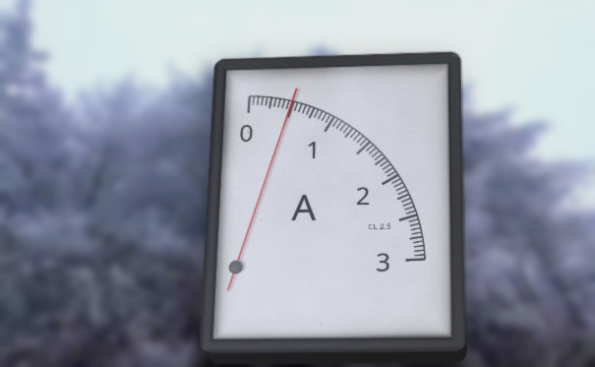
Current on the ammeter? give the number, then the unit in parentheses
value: 0.5 (A)
